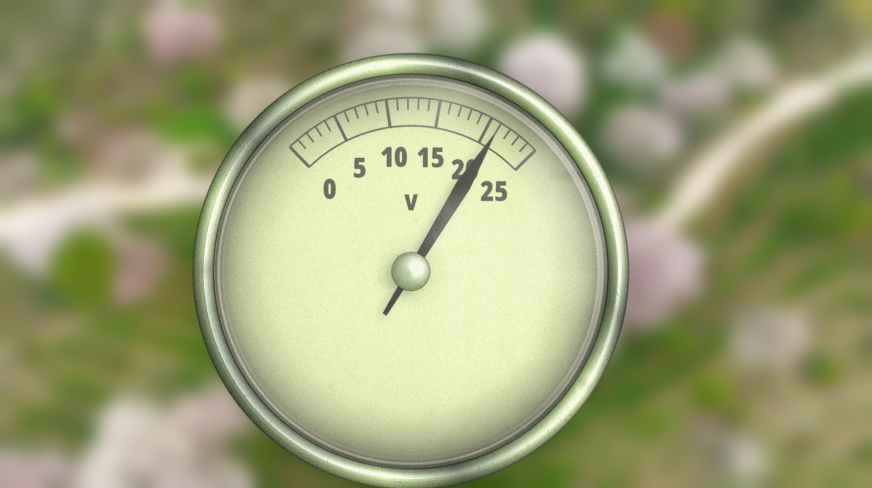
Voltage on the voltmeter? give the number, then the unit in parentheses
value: 21 (V)
